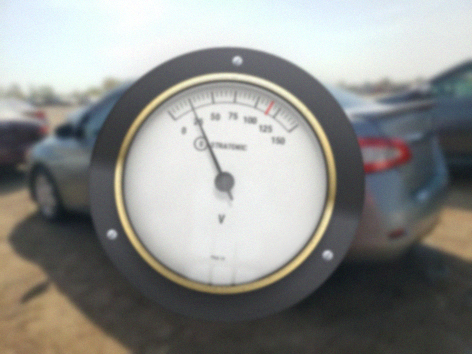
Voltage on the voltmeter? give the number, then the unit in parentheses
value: 25 (V)
